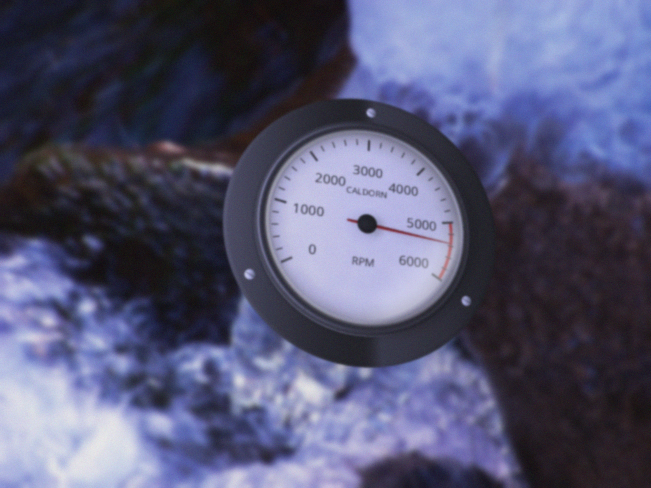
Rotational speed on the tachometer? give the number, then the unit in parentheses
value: 5400 (rpm)
